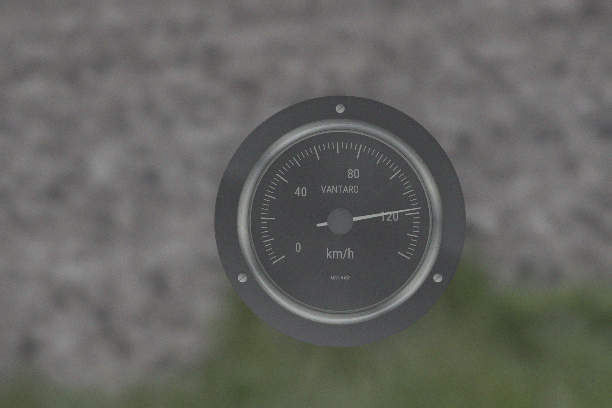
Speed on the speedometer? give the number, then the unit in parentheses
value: 118 (km/h)
